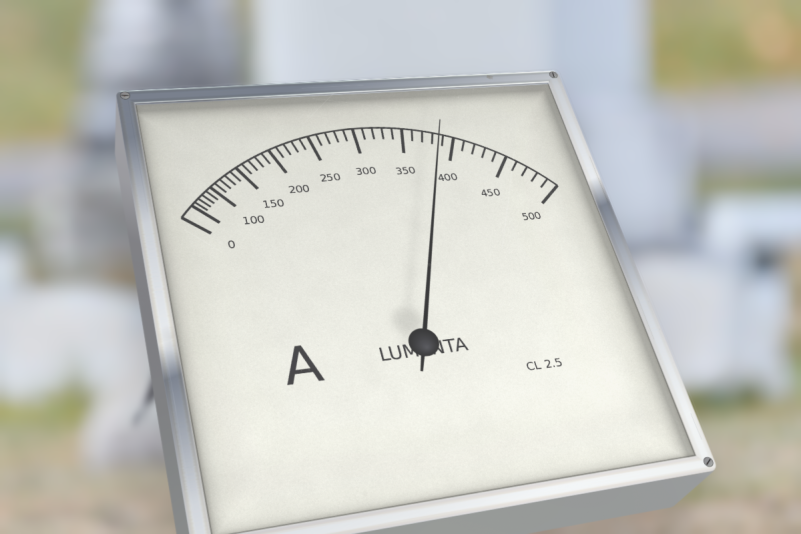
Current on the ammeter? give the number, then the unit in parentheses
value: 385 (A)
